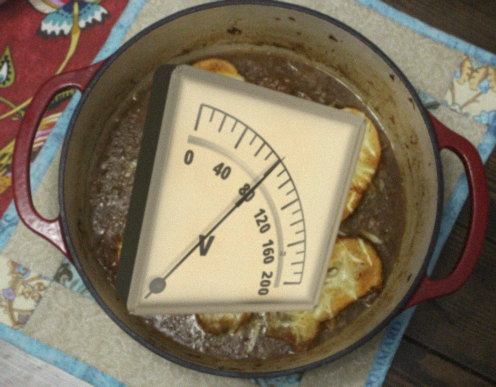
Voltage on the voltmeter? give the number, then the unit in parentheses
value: 80 (V)
